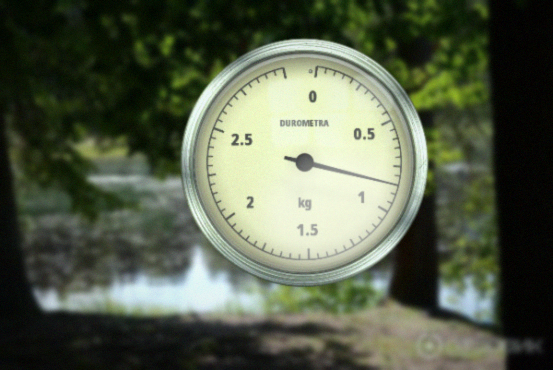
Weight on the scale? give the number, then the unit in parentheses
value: 0.85 (kg)
